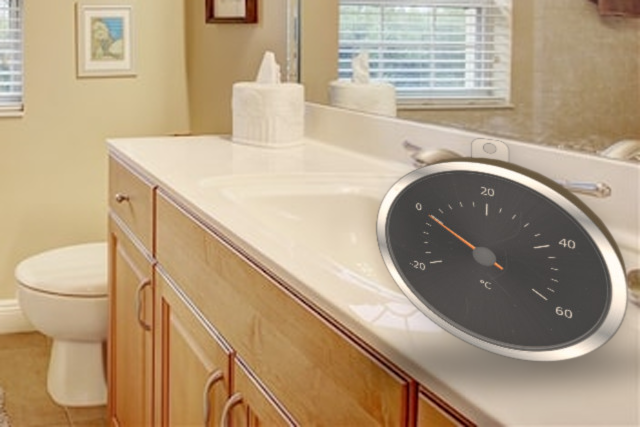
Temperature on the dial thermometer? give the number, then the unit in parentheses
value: 0 (°C)
